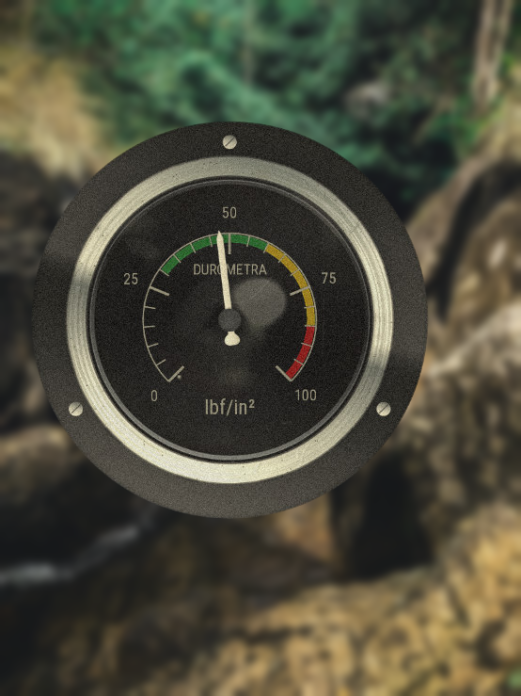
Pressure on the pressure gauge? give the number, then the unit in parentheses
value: 47.5 (psi)
